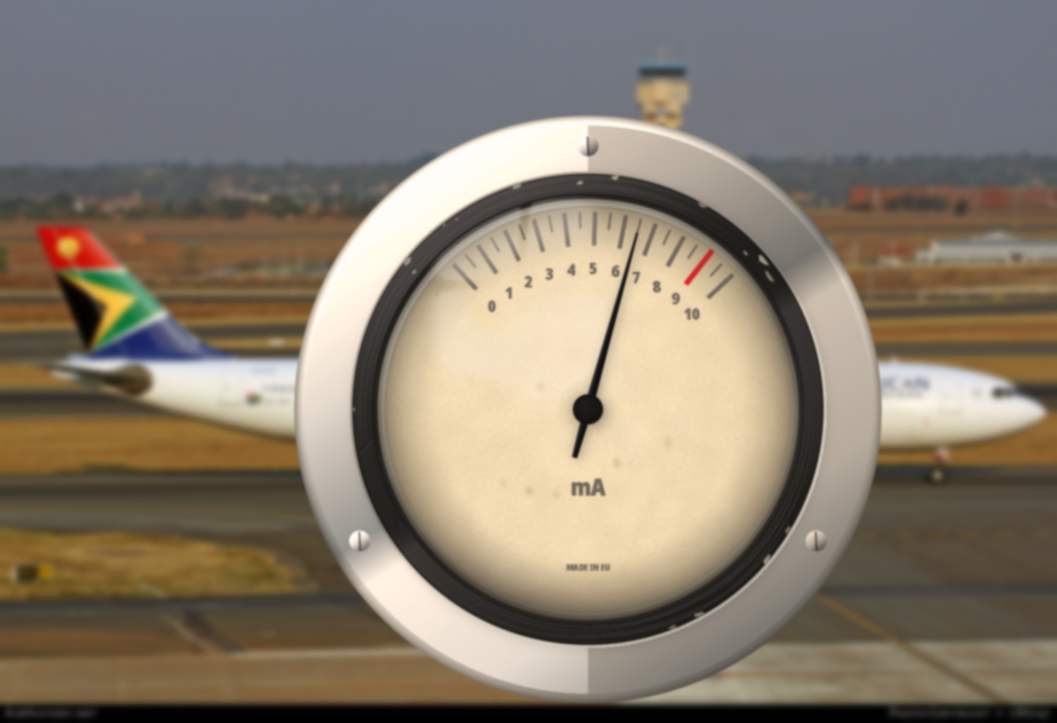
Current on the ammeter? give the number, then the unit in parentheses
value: 6.5 (mA)
